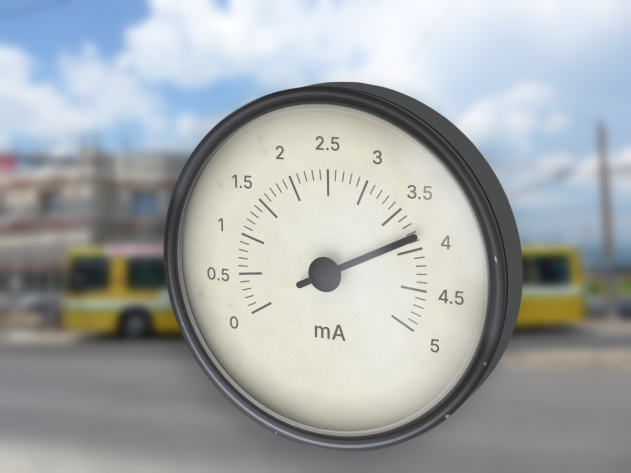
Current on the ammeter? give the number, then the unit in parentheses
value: 3.85 (mA)
